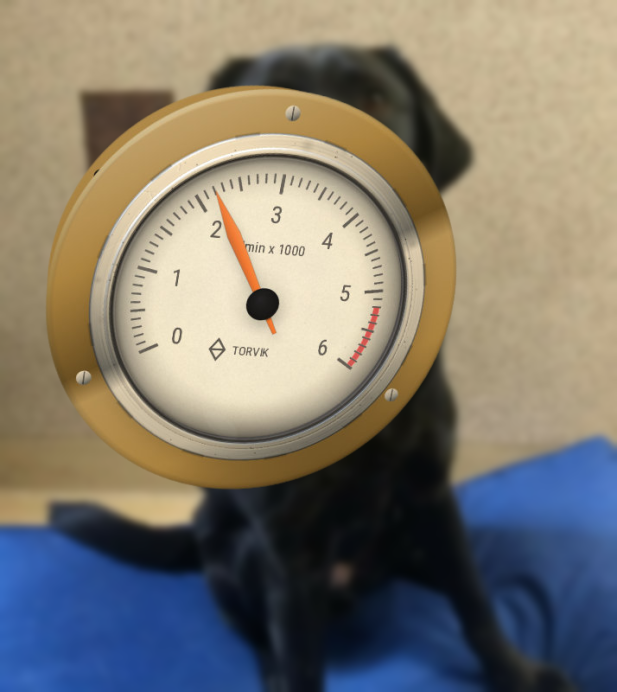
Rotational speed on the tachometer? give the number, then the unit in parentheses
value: 2200 (rpm)
